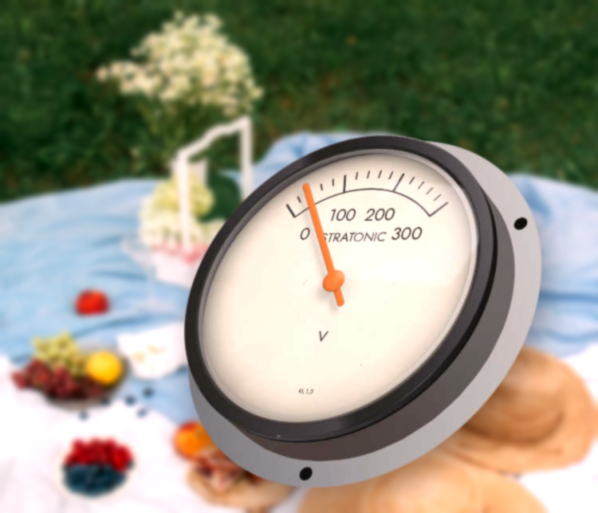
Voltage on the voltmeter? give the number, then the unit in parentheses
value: 40 (V)
